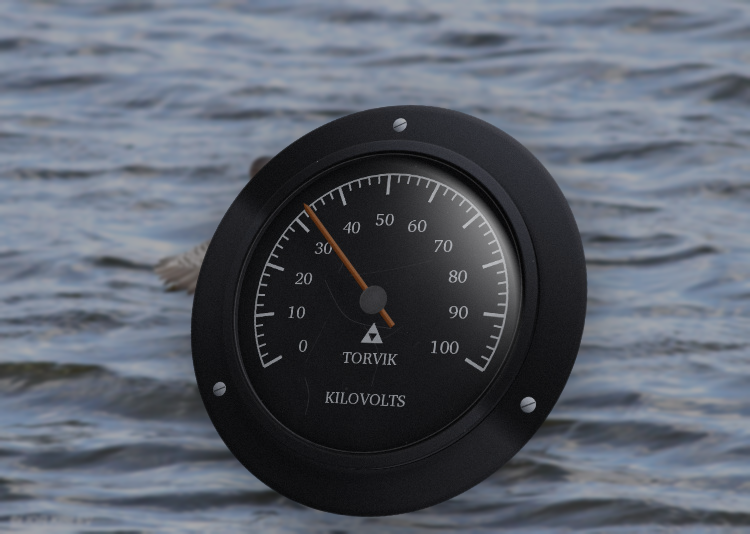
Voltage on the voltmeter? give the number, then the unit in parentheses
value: 33 (kV)
